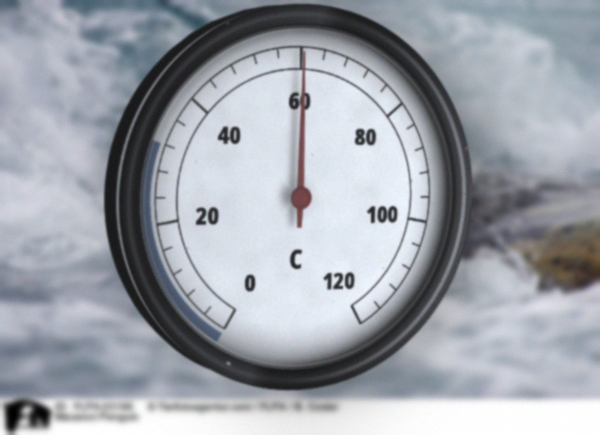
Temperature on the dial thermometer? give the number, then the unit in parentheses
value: 60 (°C)
